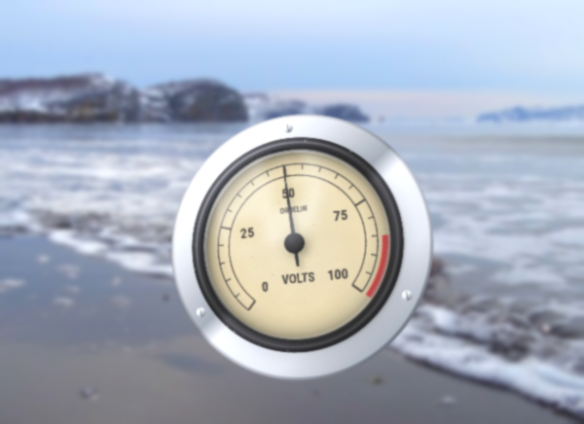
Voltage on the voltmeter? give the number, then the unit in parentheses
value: 50 (V)
